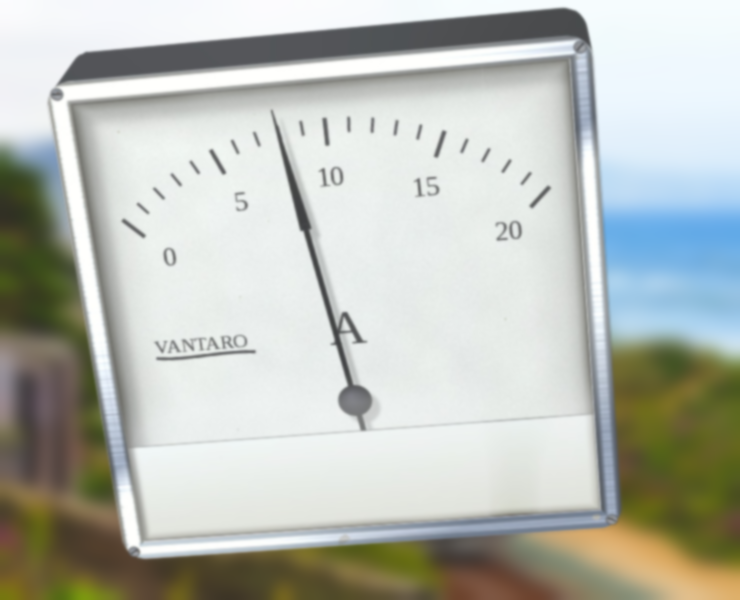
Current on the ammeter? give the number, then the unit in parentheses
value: 8 (A)
